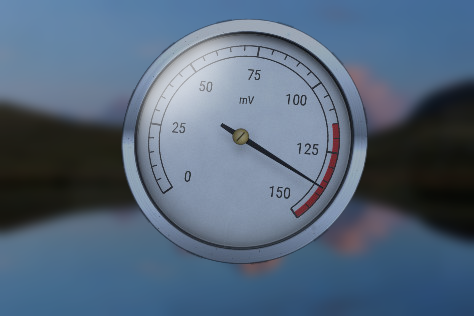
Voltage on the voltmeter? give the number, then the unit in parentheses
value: 137.5 (mV)
